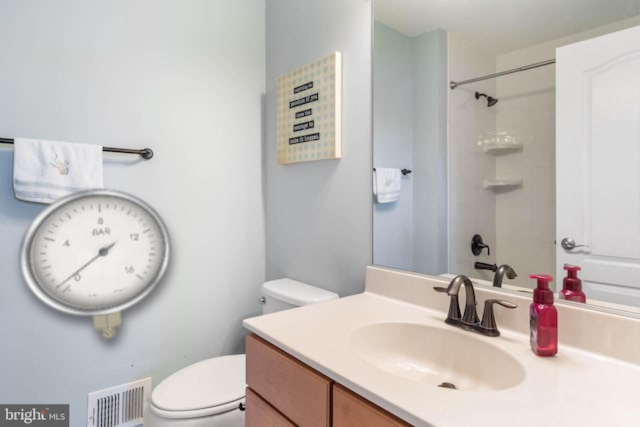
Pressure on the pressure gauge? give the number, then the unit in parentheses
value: 0.5 (bar)
